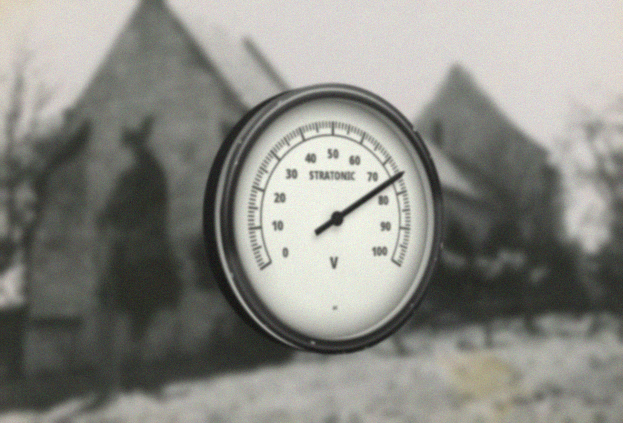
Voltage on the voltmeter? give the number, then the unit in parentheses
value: 75 (V)
